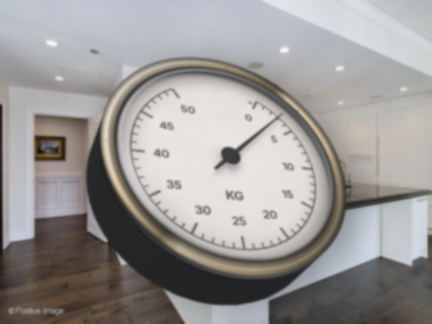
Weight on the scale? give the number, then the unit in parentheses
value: 3 (kg)
